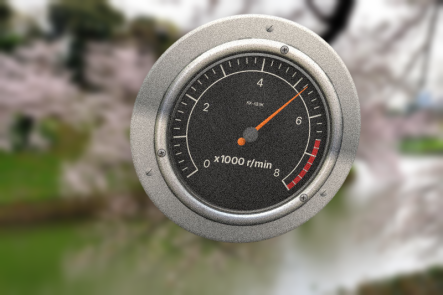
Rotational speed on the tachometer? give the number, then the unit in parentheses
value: 5200 (rpm)
